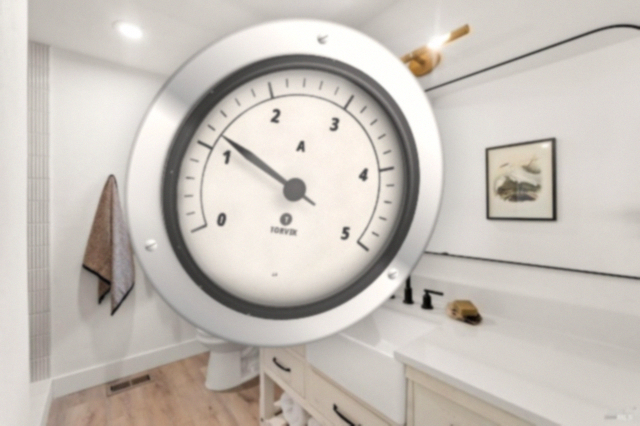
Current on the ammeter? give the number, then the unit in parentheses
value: 1.2 (A)
